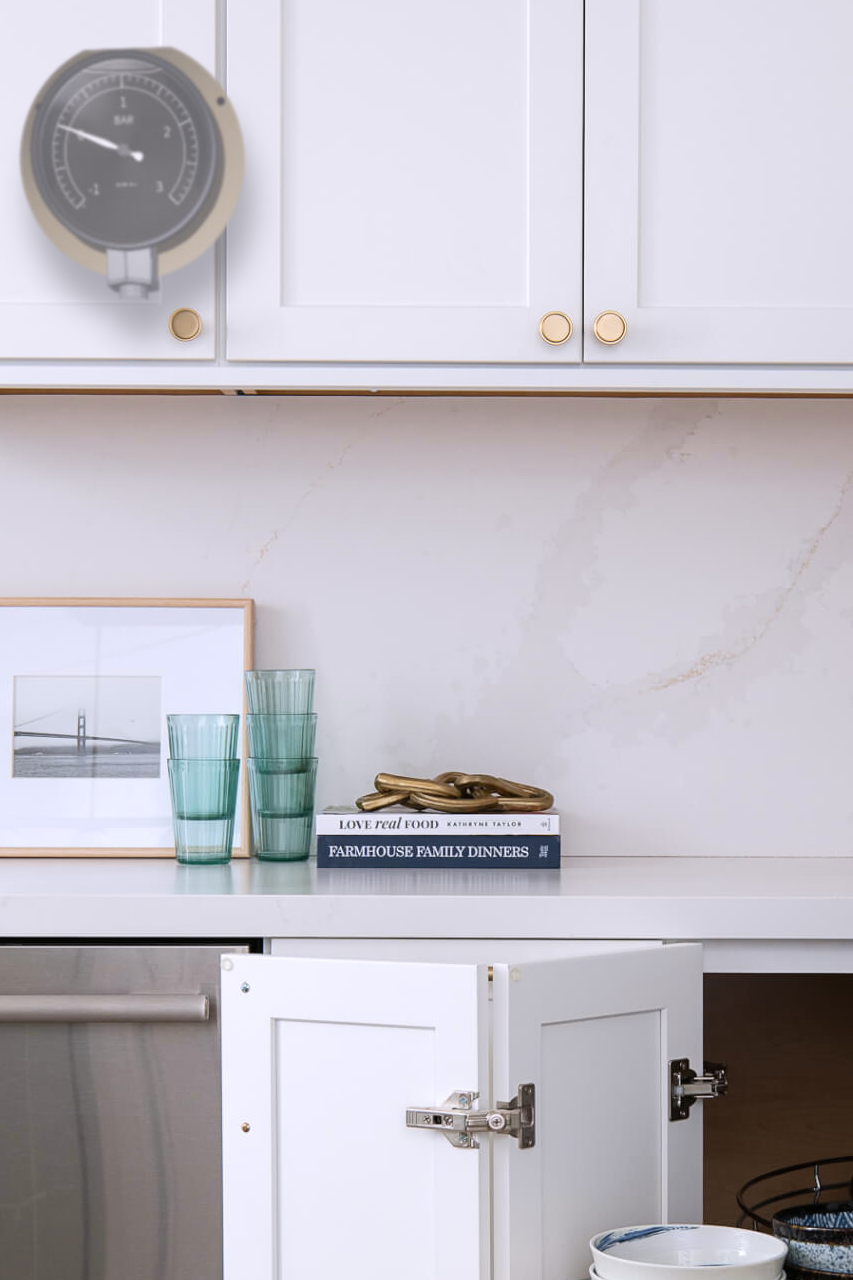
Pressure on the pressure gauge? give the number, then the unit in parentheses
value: 0 (bar)
